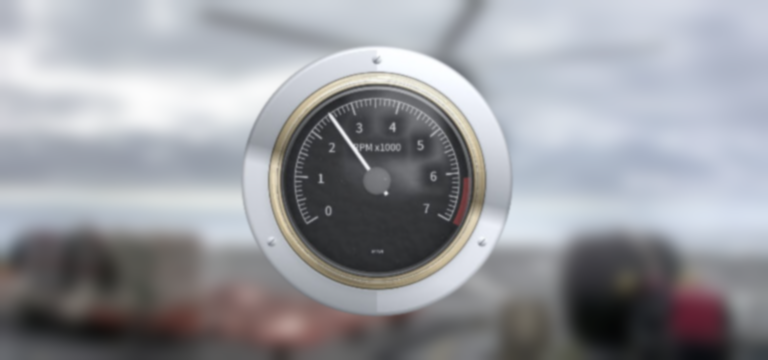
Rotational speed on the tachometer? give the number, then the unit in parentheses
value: 2500 (rpm)
